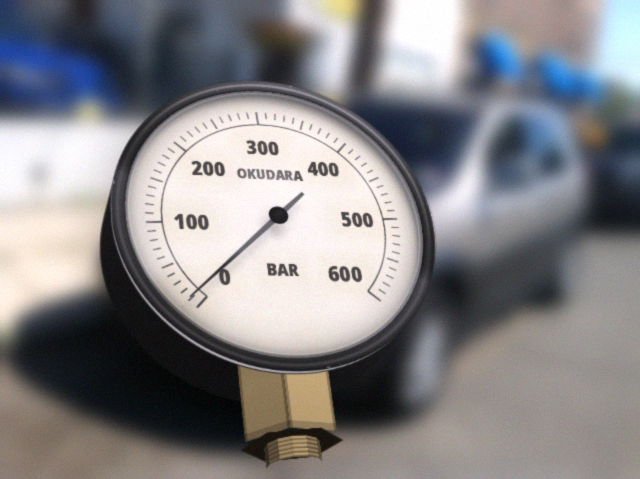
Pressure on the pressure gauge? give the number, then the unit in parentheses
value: 10 (bar)
